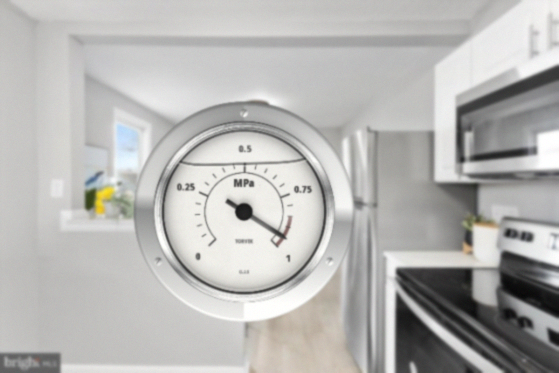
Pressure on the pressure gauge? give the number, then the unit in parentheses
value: 0.95 (MPa)
